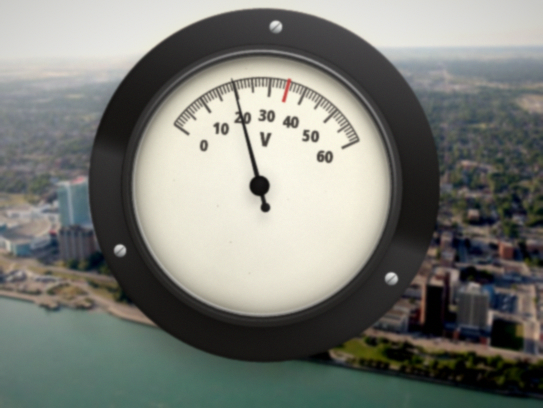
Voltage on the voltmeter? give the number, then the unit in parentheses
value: 20 (V)
